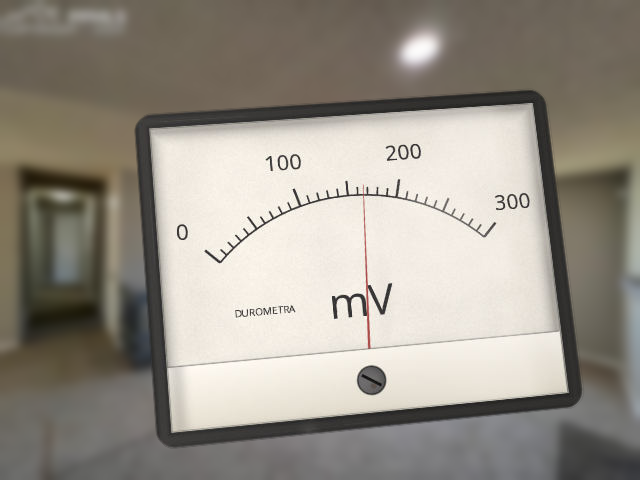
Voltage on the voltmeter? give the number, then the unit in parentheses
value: 165 (mV)
